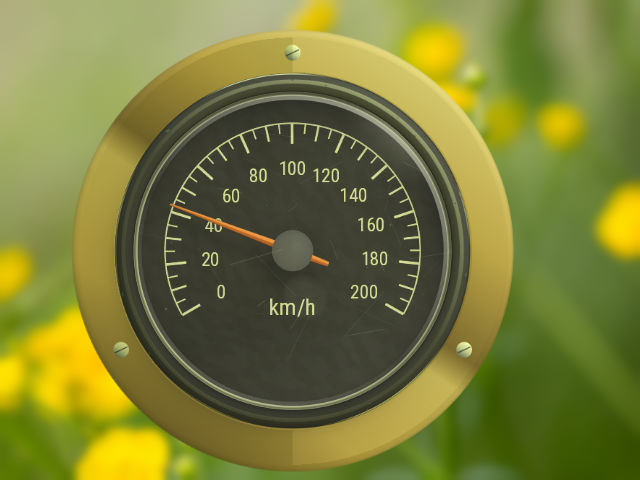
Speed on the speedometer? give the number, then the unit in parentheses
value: 42.5 (km/h)
